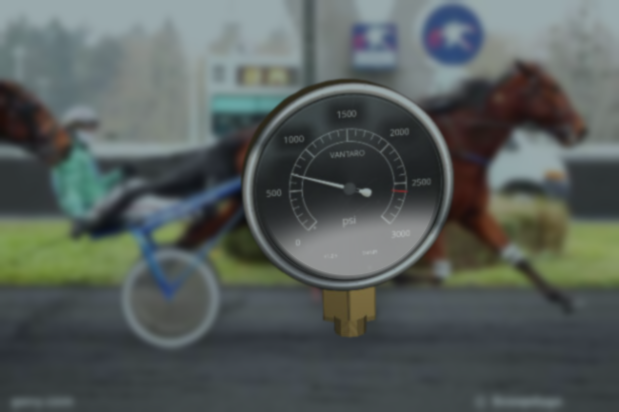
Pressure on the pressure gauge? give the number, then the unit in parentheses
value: 700 (psi)
